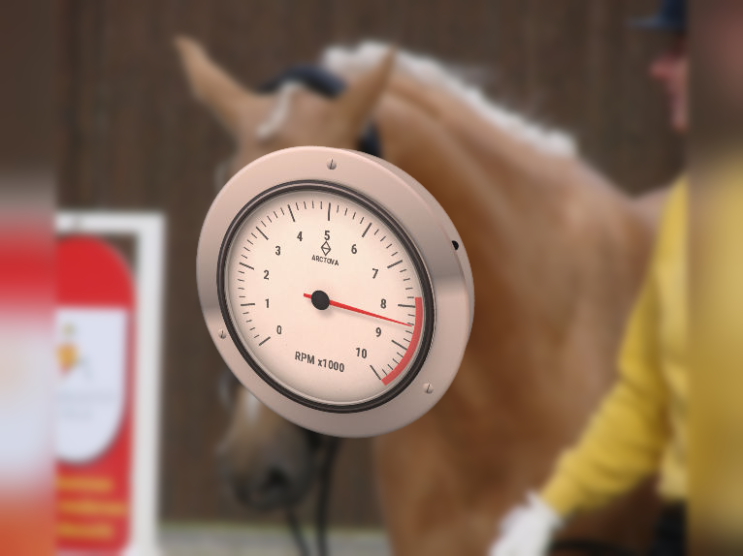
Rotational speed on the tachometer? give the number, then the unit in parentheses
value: 8400 (rpm)
